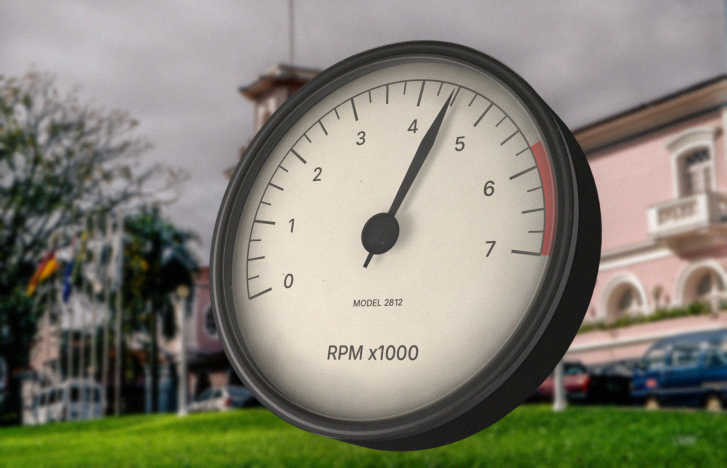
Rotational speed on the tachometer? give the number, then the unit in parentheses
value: 4500 (rpm)
